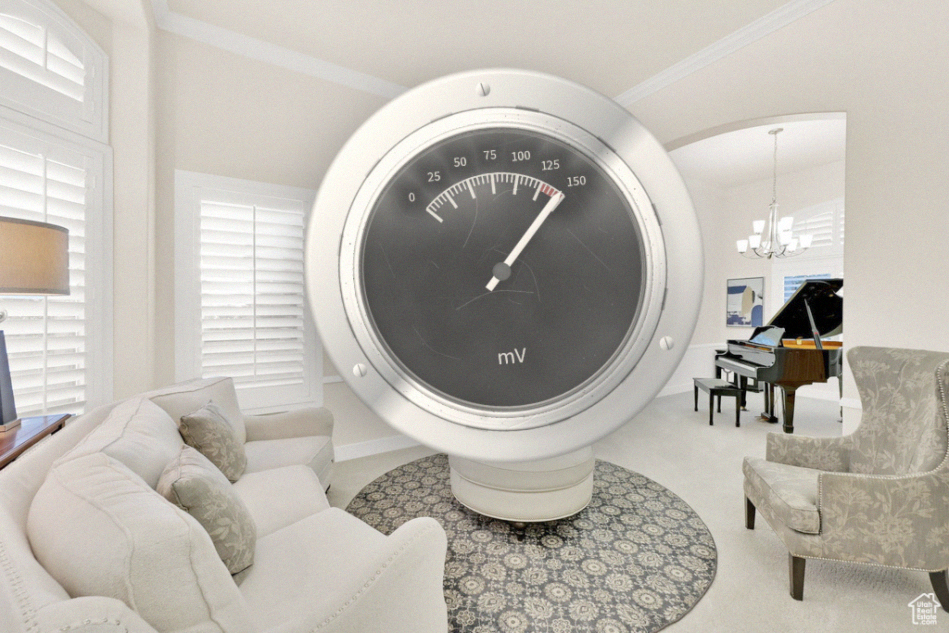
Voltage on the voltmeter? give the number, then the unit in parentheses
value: 145 (mV)
